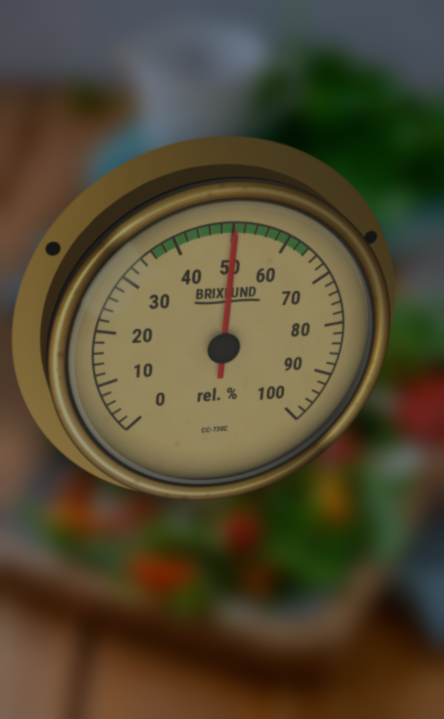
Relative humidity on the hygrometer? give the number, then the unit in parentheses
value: 50 (%)
